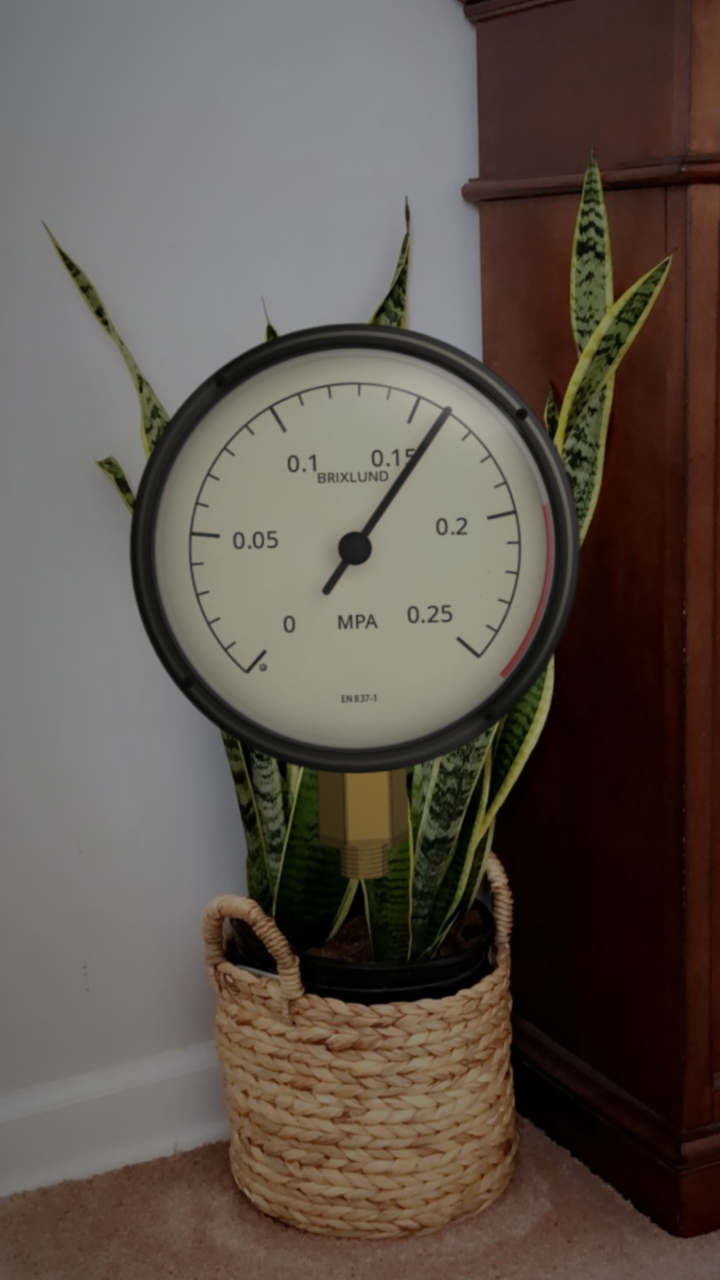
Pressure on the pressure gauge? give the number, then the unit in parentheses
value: 0.16 (MPa)
